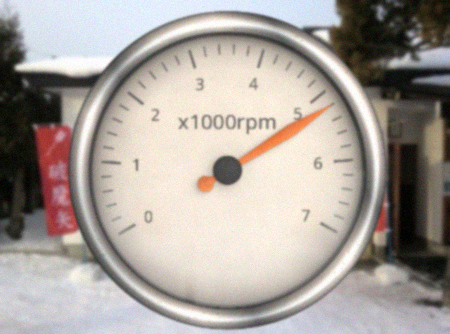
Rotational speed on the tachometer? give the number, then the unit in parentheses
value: 5200 (rpm)
